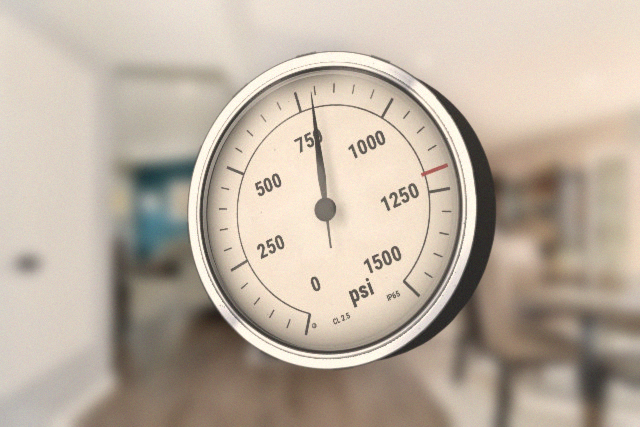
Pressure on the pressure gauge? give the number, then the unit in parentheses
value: 800 (psi)
